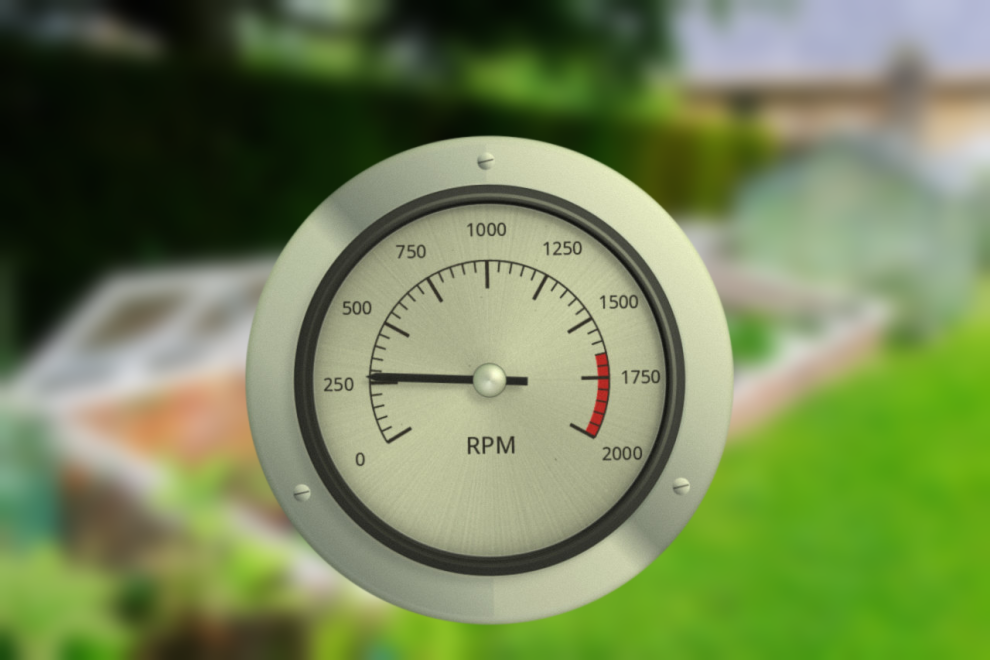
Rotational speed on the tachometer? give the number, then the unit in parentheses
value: 275 (rpm)
